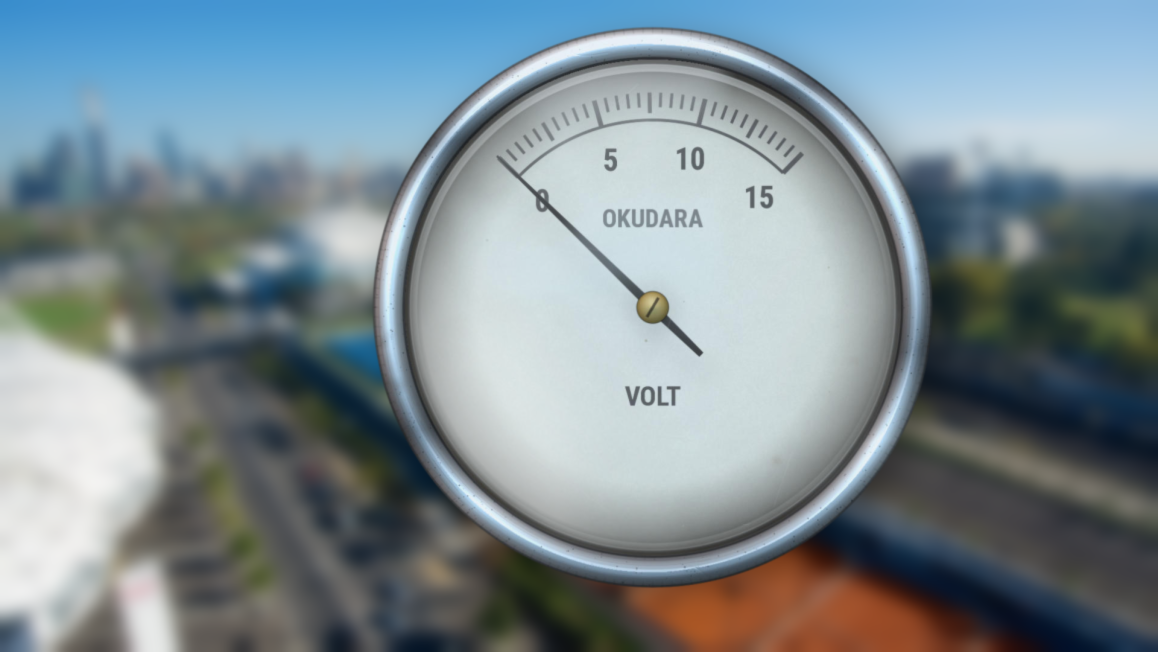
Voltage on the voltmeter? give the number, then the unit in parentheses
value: 0 (V)
